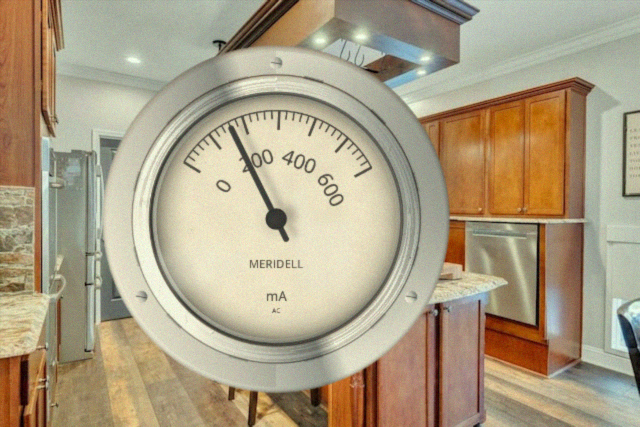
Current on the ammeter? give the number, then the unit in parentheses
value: 160 (mA)
